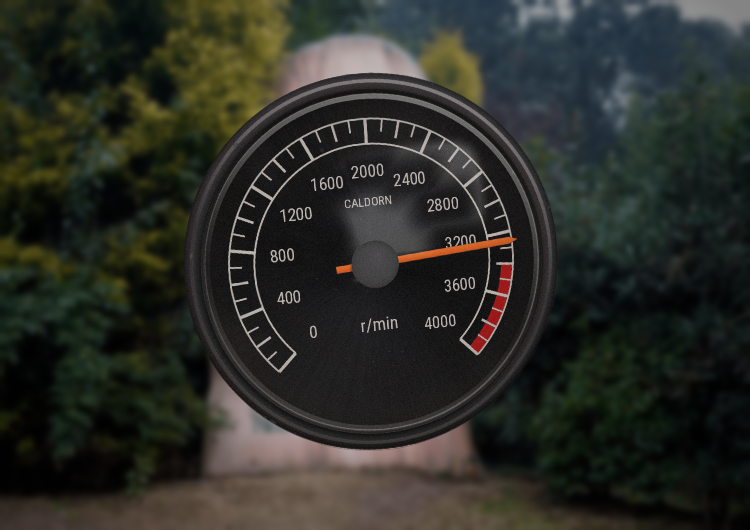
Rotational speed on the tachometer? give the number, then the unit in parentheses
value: 3250 (rpm)
